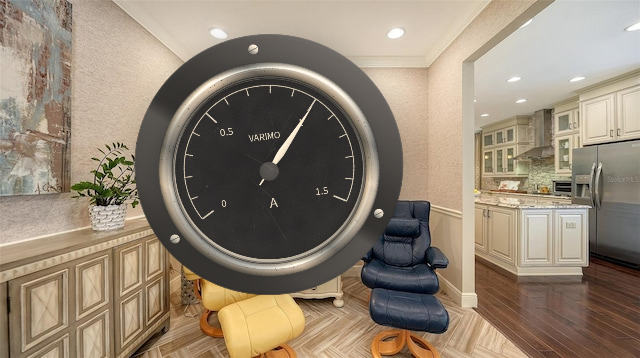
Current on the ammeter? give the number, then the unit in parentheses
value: 1 (A)
